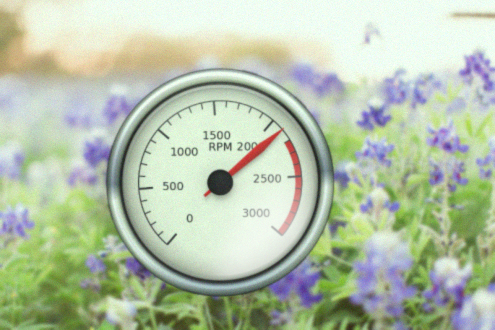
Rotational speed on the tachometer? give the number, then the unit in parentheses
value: 2100 (rpm)
